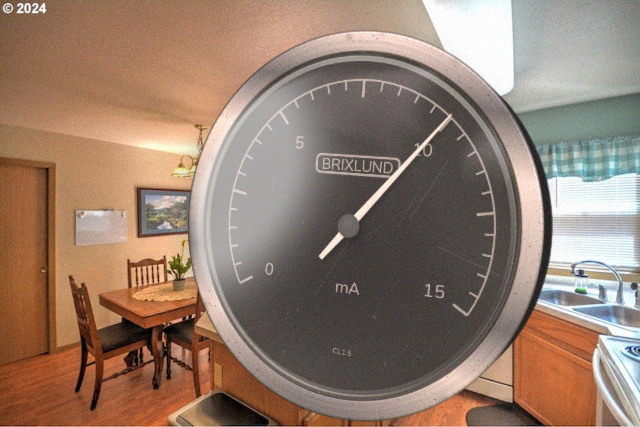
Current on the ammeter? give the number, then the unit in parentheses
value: 10 (mA)
